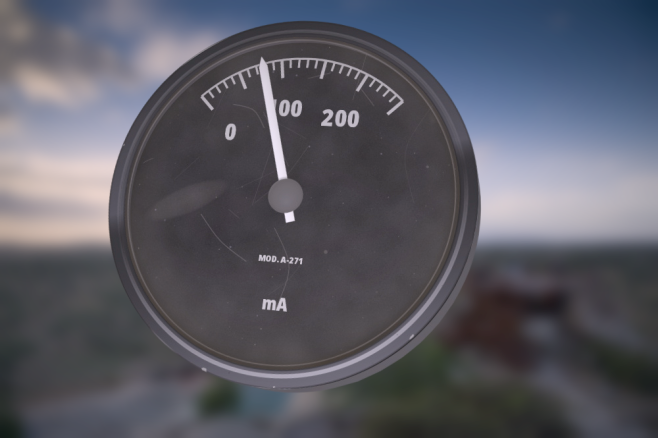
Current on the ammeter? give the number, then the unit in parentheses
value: 80 (mA)
